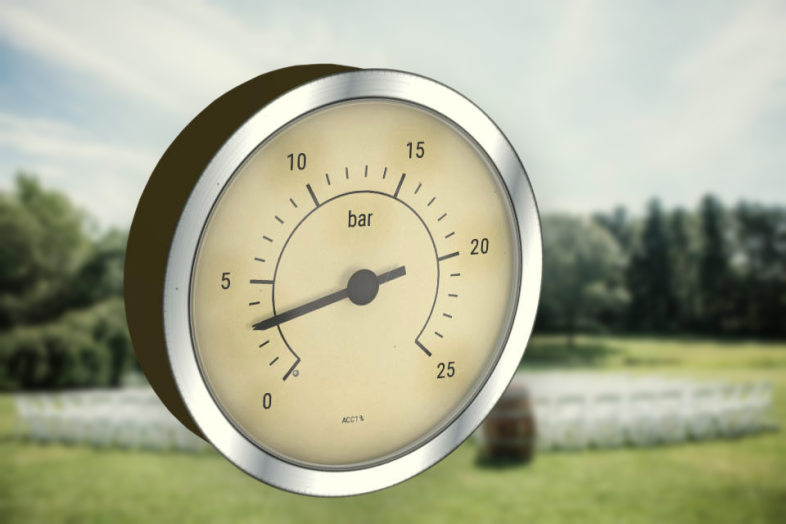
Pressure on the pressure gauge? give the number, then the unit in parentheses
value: 3 (bar)
